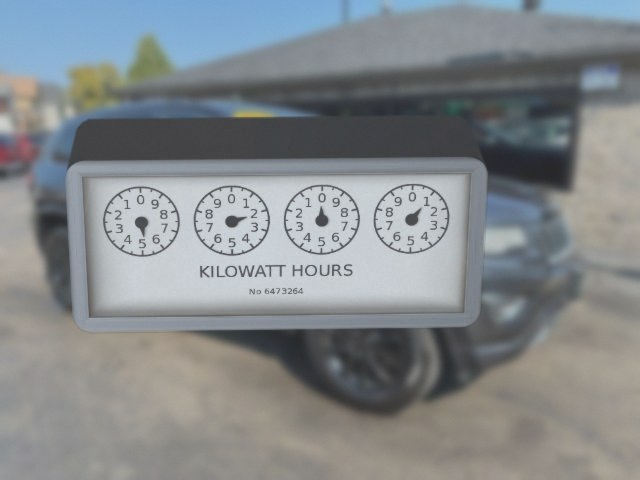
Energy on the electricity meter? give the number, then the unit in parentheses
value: 5201 (kWh)
